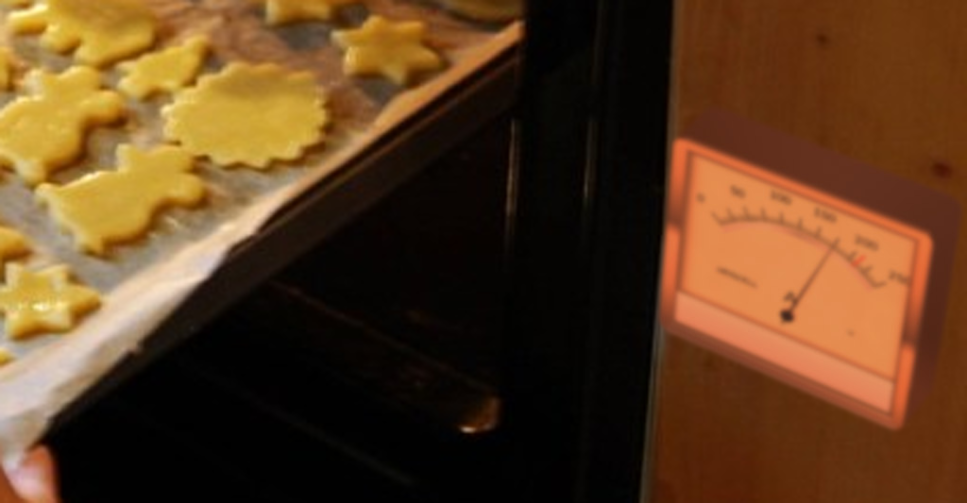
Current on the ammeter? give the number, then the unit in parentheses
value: 175 (A)
